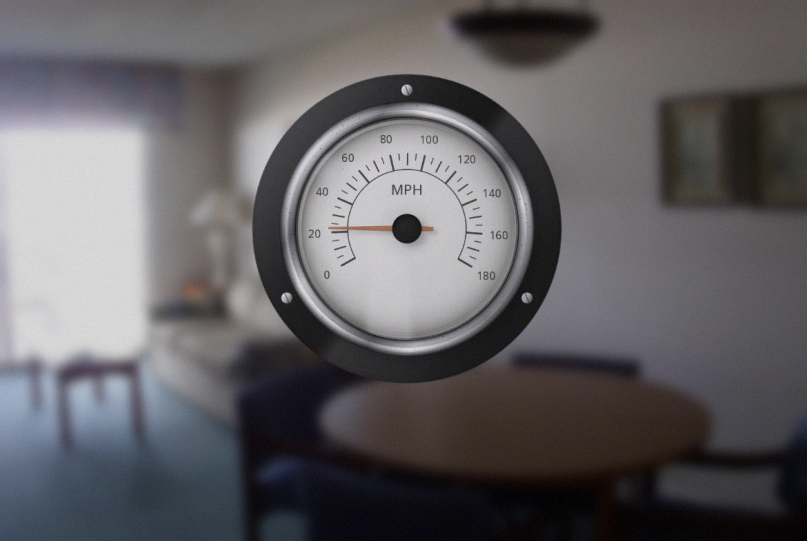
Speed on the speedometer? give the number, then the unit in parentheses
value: 22.5 (mph)
